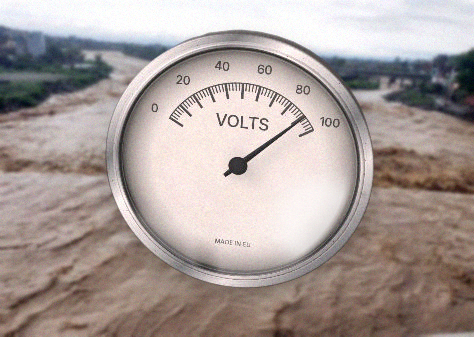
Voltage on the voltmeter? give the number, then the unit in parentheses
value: 90 (V)
